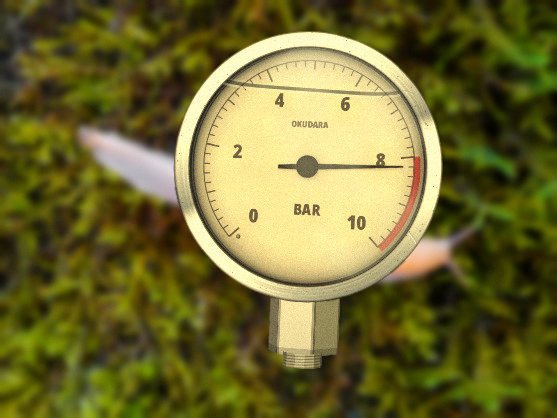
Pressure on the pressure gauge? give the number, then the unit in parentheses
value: 8.2 (bar)
